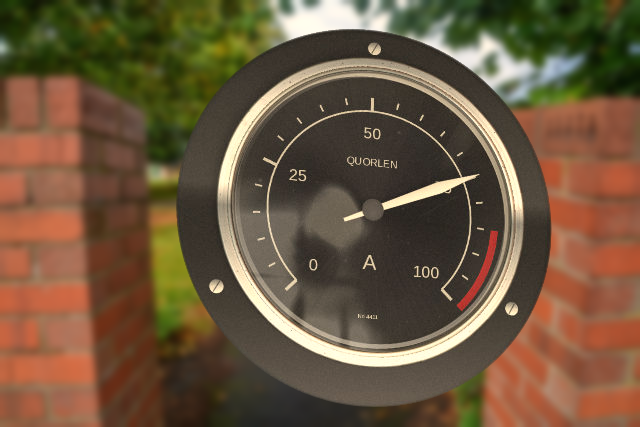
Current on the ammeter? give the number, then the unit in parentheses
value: 75 (A)
